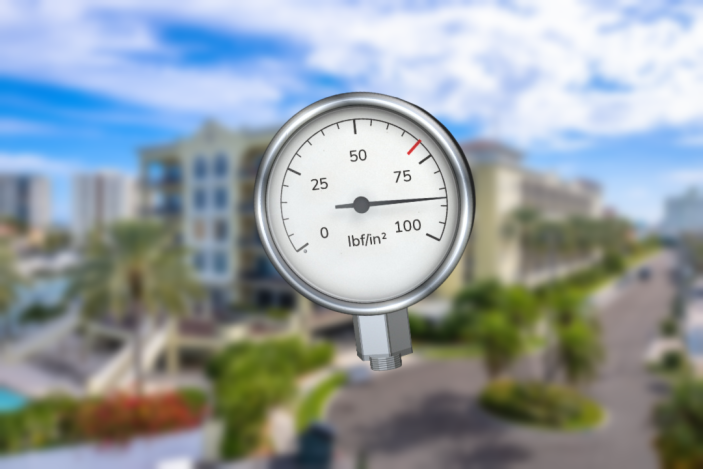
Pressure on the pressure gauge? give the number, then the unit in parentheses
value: 87.5 (psi)
